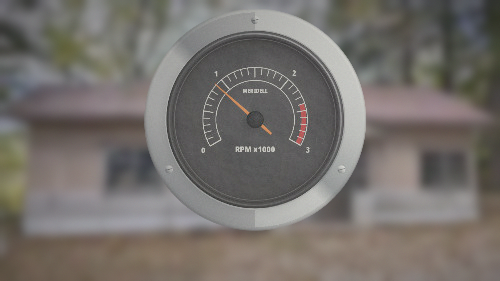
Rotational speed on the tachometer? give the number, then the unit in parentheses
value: 900 (rpm)
